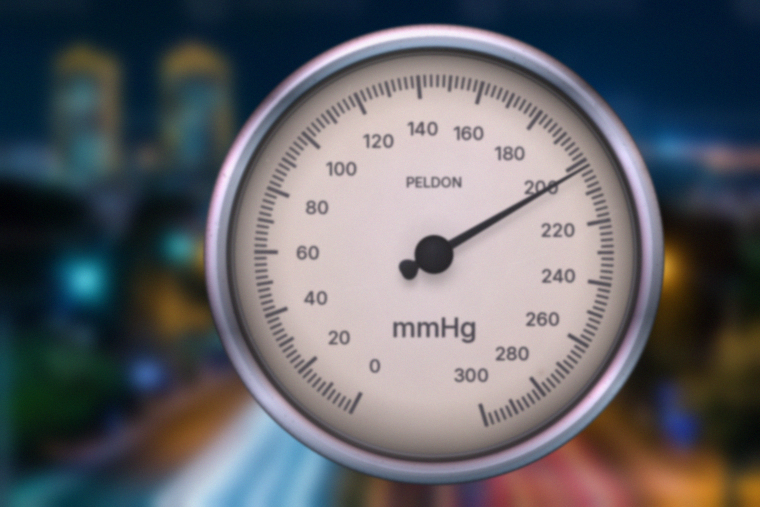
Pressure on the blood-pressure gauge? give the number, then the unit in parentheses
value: 202 (mmHg)
